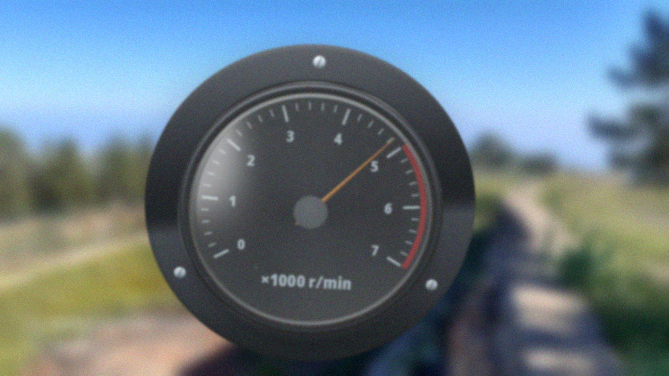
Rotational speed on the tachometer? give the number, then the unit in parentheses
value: 4800 (rpm)
